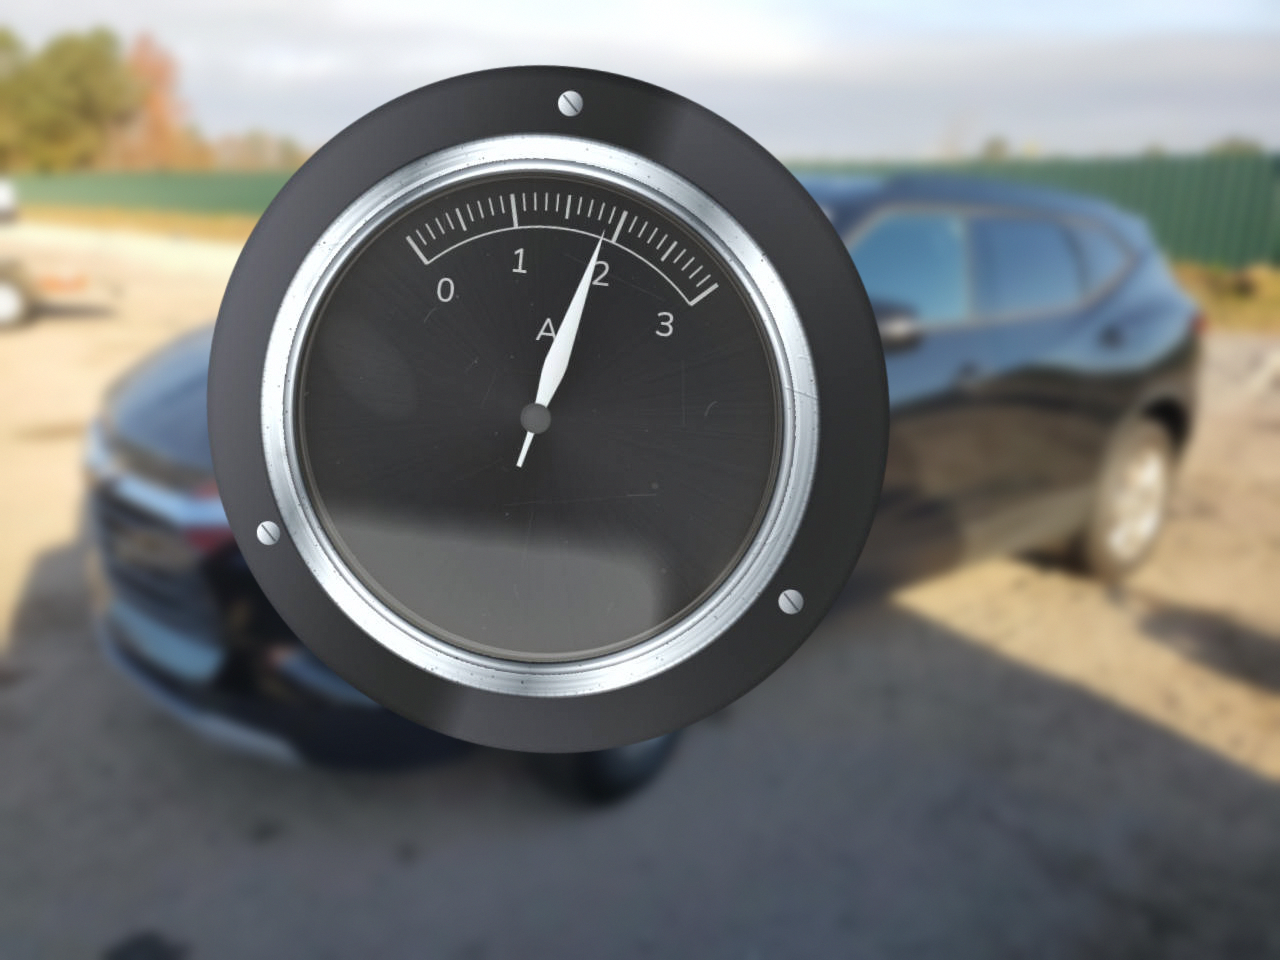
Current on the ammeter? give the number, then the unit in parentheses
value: 1.9 (A)
